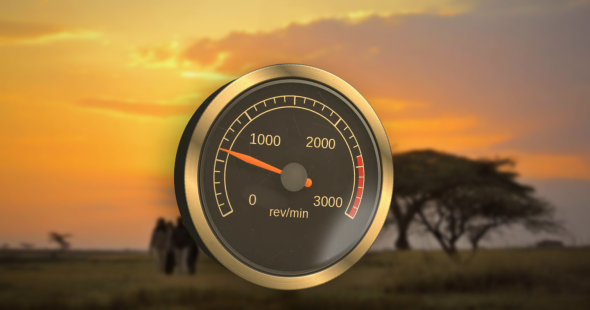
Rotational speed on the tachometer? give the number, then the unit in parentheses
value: 600 (rpm)
